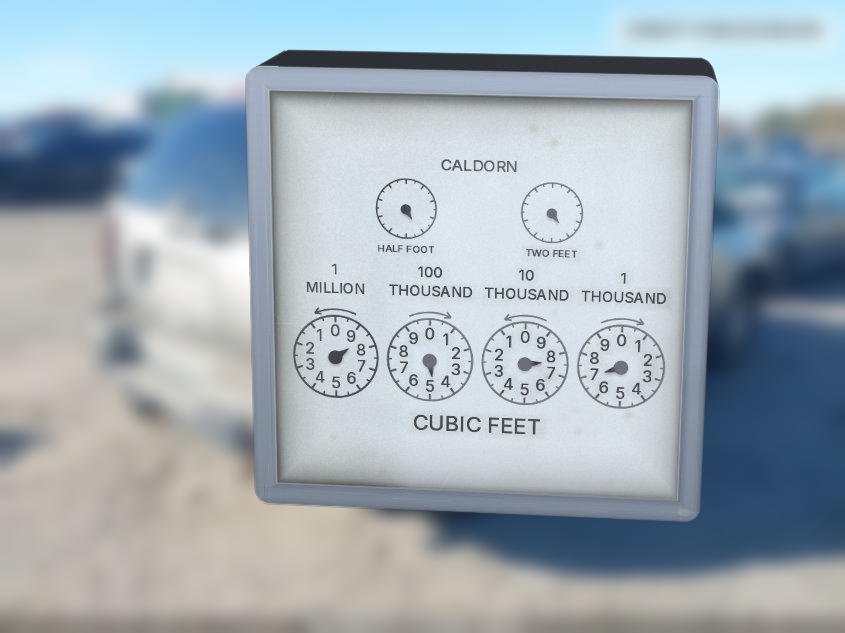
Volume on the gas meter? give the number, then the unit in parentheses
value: 847700 (ft³)
